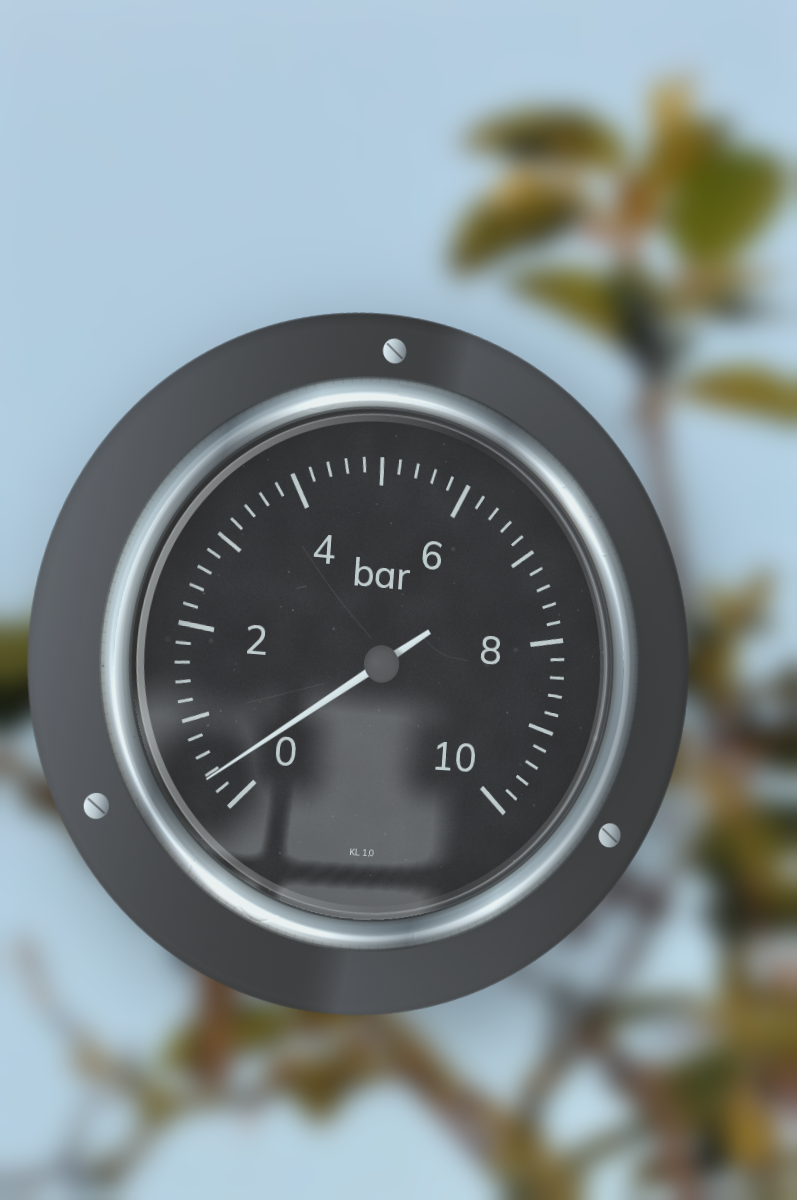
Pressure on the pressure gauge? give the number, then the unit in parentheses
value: 0.4 (bar)
